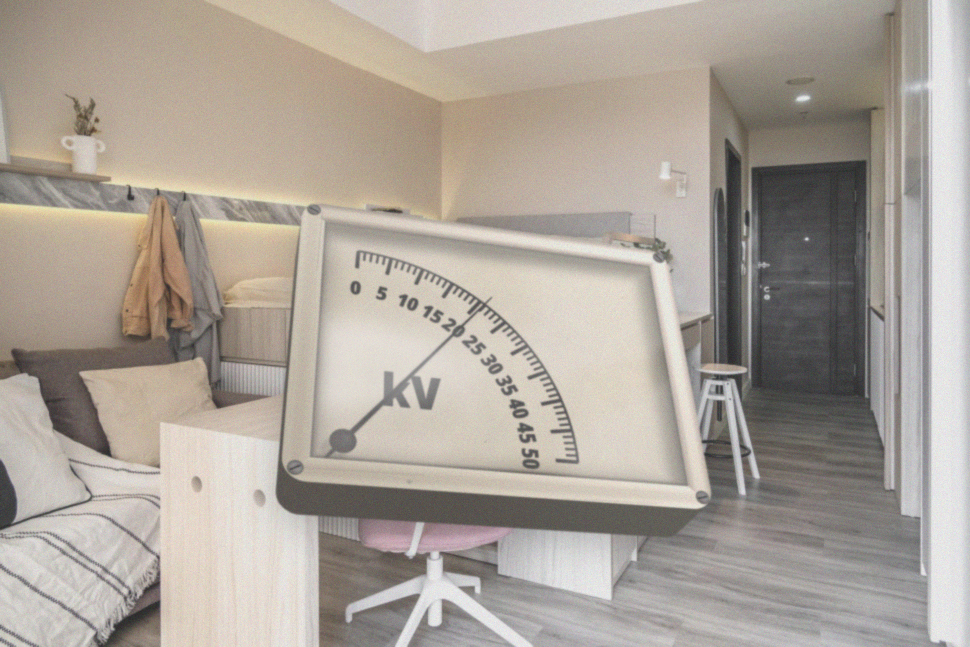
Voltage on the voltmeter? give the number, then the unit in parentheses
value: 21 (kV)
